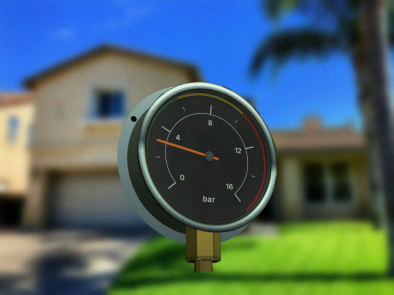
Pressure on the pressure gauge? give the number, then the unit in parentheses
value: 3 (bar)
